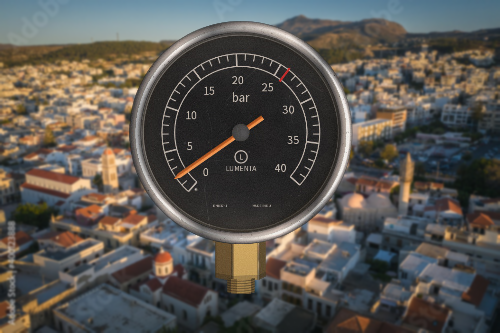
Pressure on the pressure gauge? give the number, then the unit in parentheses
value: 2 (bar)
